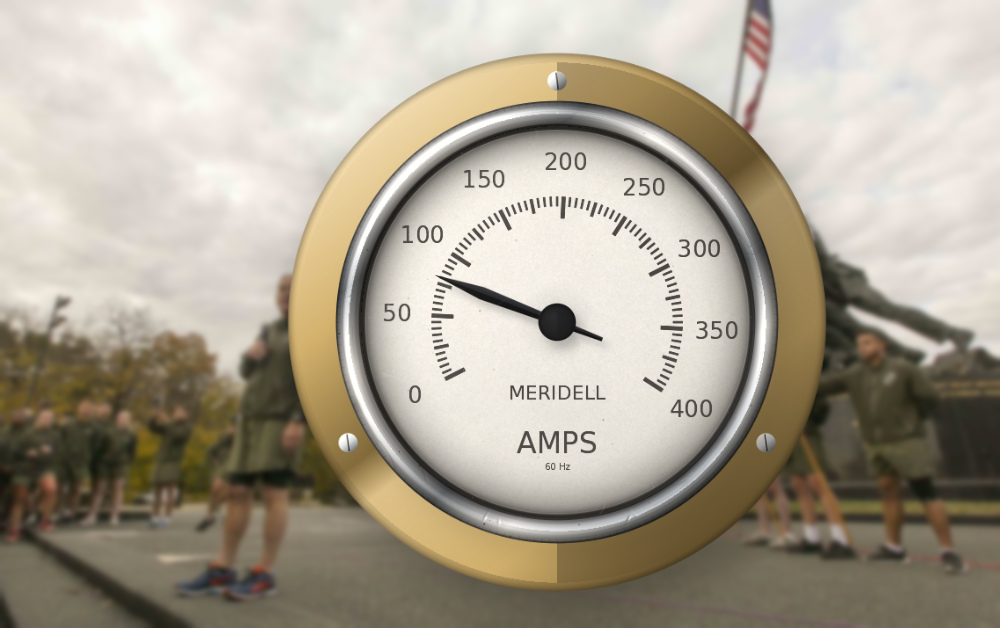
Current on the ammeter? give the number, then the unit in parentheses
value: 80 (A)
